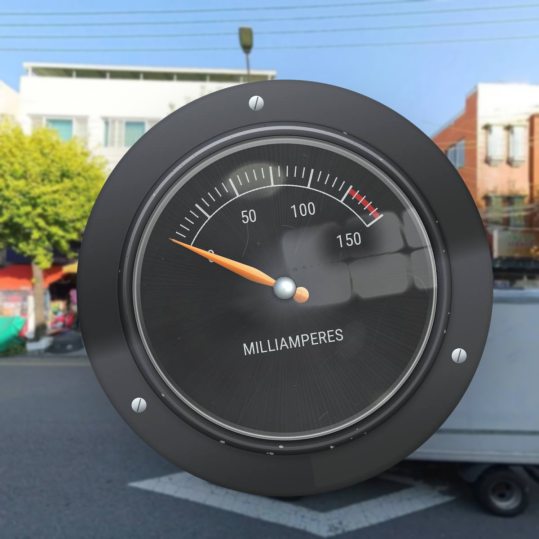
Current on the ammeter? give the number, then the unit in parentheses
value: 0 (mA)
